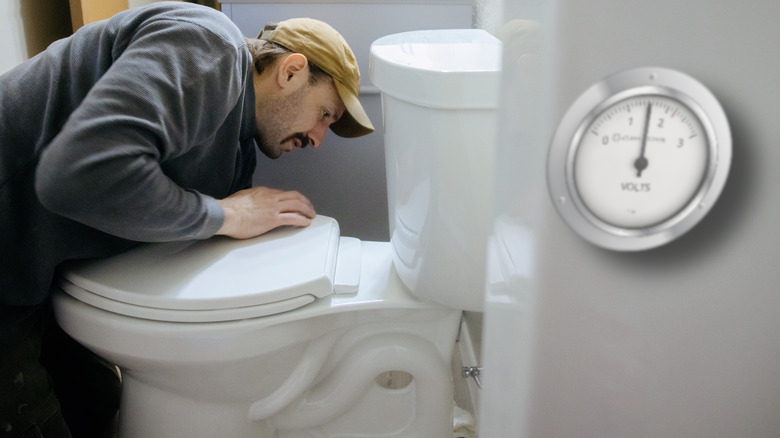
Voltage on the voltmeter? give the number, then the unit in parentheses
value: 1.5 (V)
